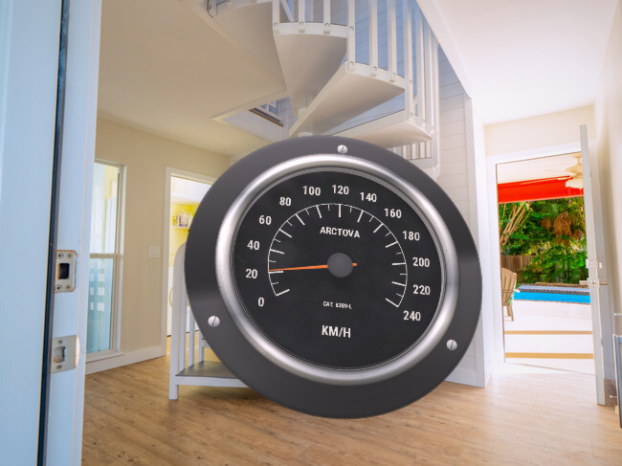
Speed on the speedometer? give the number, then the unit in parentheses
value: 20 (km/h)
